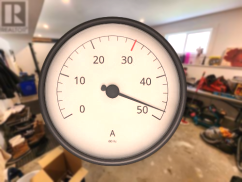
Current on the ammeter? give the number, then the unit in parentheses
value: 48 (A)
